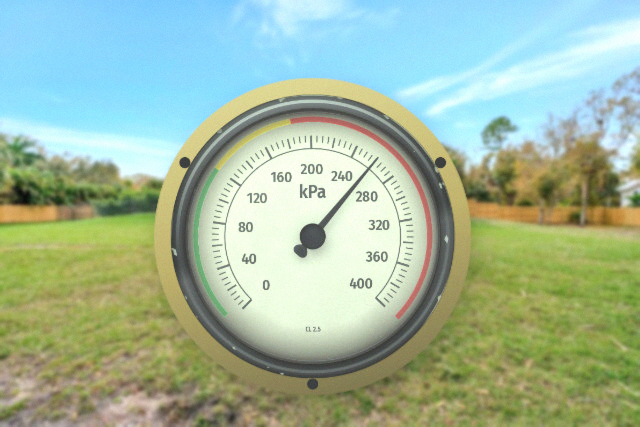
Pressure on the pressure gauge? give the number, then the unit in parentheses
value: 260 (kPa)
